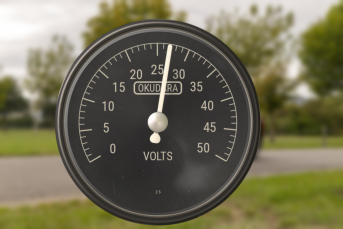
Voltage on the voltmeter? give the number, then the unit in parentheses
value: 27 (V)
